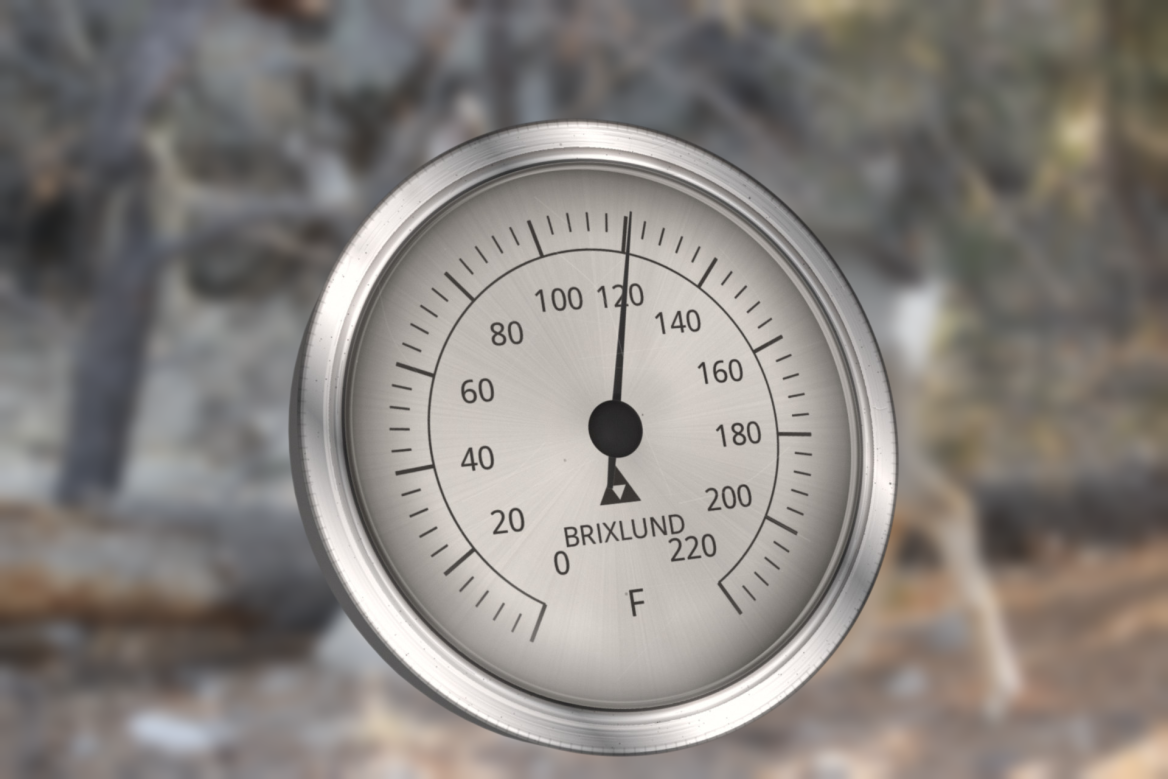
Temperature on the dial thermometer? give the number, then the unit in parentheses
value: 120 (°F)
